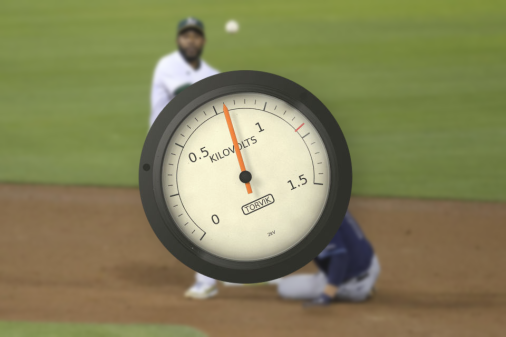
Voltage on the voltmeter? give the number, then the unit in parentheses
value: 0.8 (kV)
